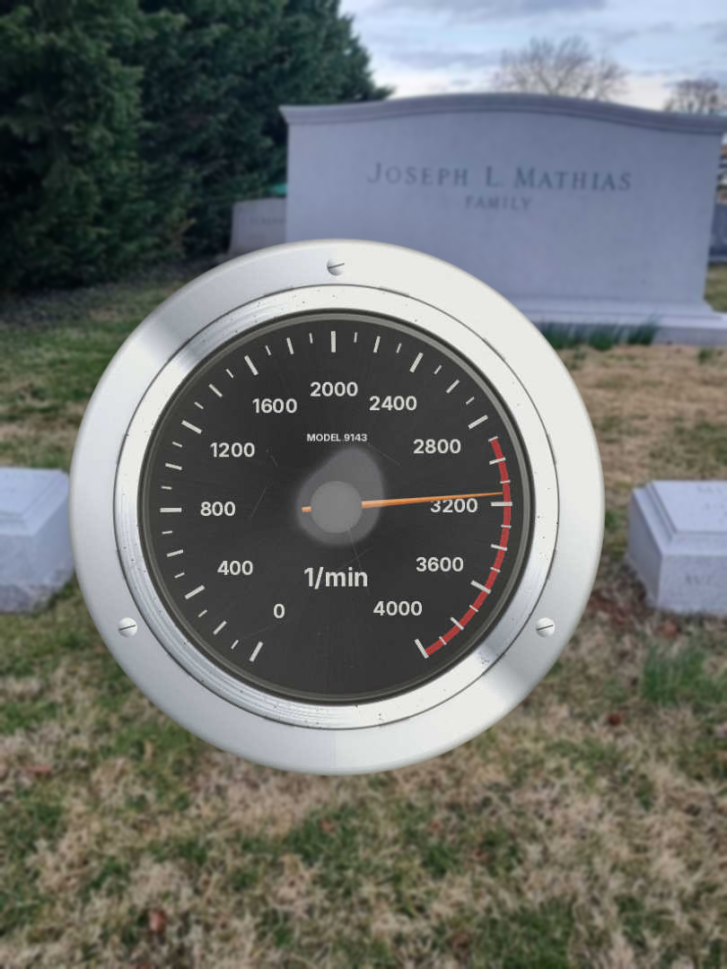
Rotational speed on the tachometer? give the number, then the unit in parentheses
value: 3150 (rpm)
